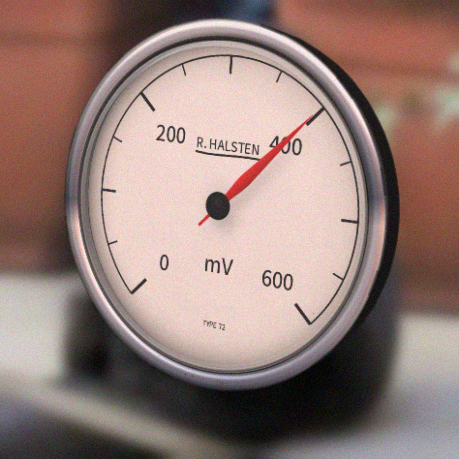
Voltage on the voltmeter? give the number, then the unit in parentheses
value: 400 (mV)
